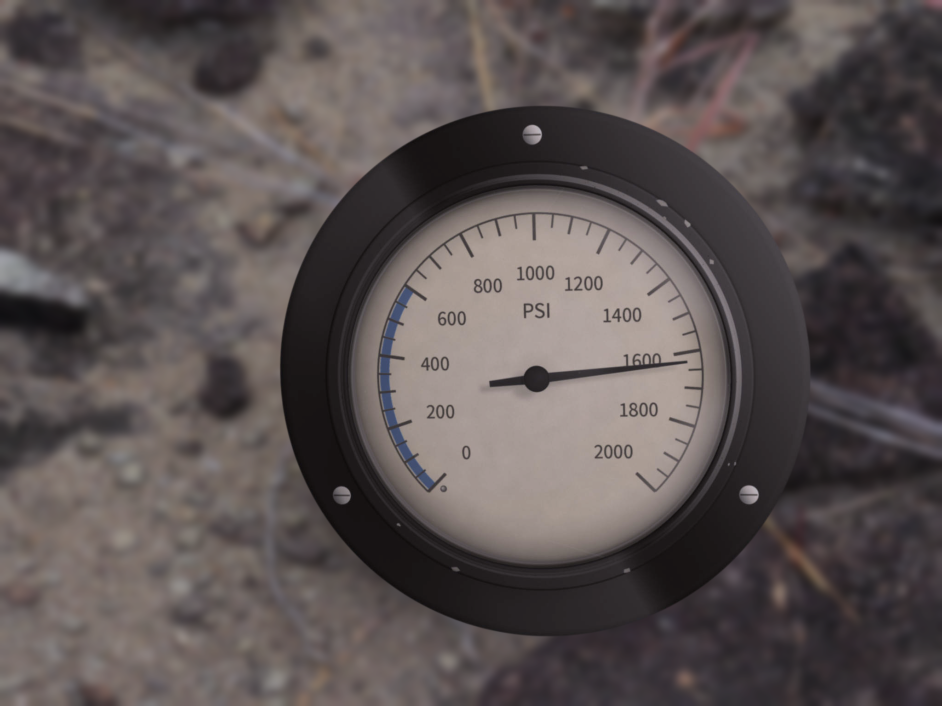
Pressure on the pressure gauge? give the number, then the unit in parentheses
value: 1625 (psi)
